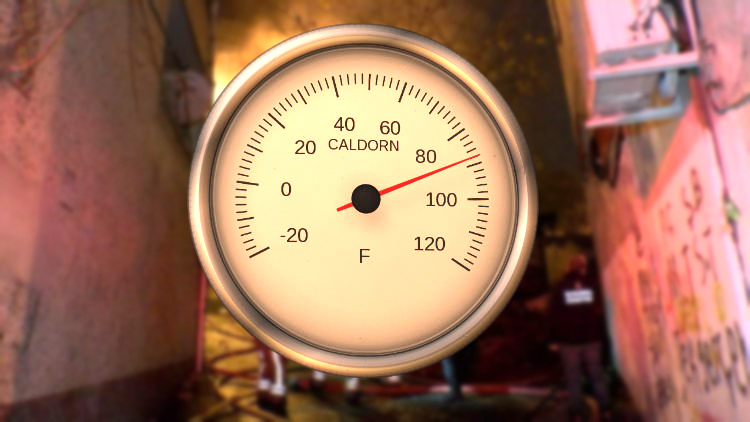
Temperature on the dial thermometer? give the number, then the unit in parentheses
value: 88 (°F)
